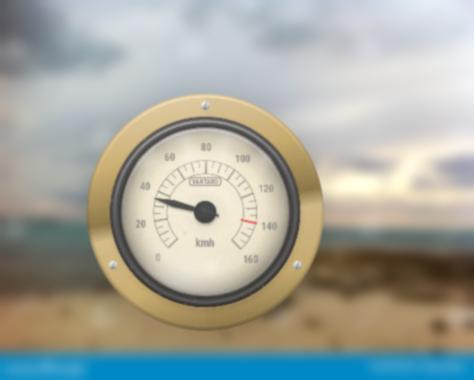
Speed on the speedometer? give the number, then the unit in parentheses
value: 35 (km/h)
